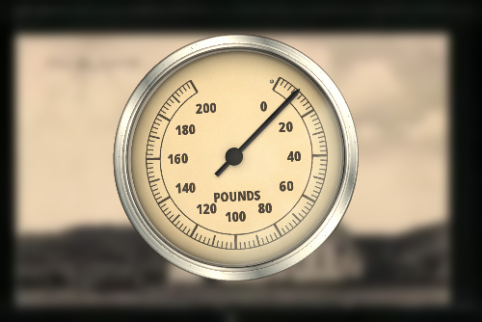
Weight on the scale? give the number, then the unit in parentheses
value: 10 (lb)
